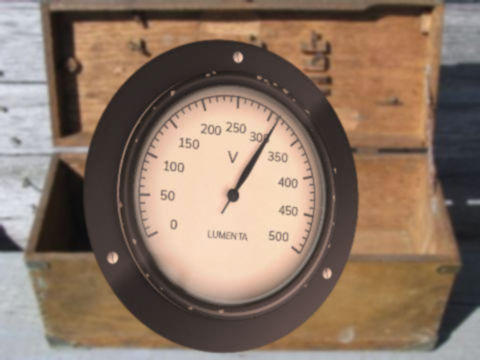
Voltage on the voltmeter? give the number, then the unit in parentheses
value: 310 (V)
